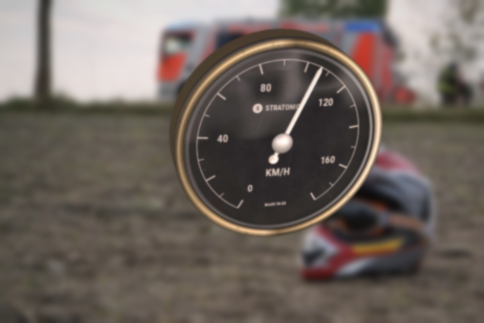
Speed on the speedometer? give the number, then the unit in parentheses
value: 105 (km/h)
